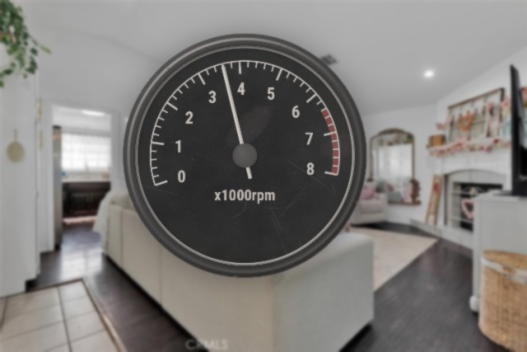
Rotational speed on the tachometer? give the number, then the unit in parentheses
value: 3600 (rpm)
